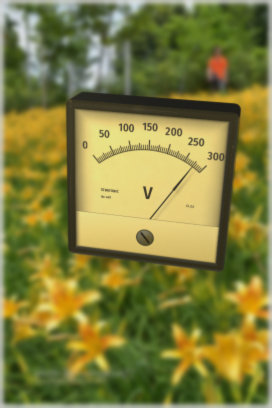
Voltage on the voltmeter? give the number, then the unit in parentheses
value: 275 (V)
